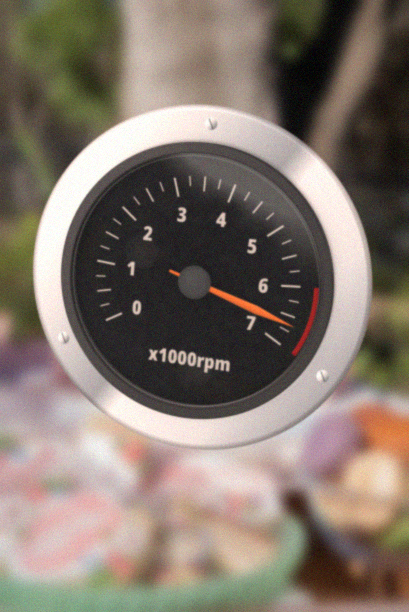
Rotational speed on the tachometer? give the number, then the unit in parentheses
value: 6625 (rpm)
